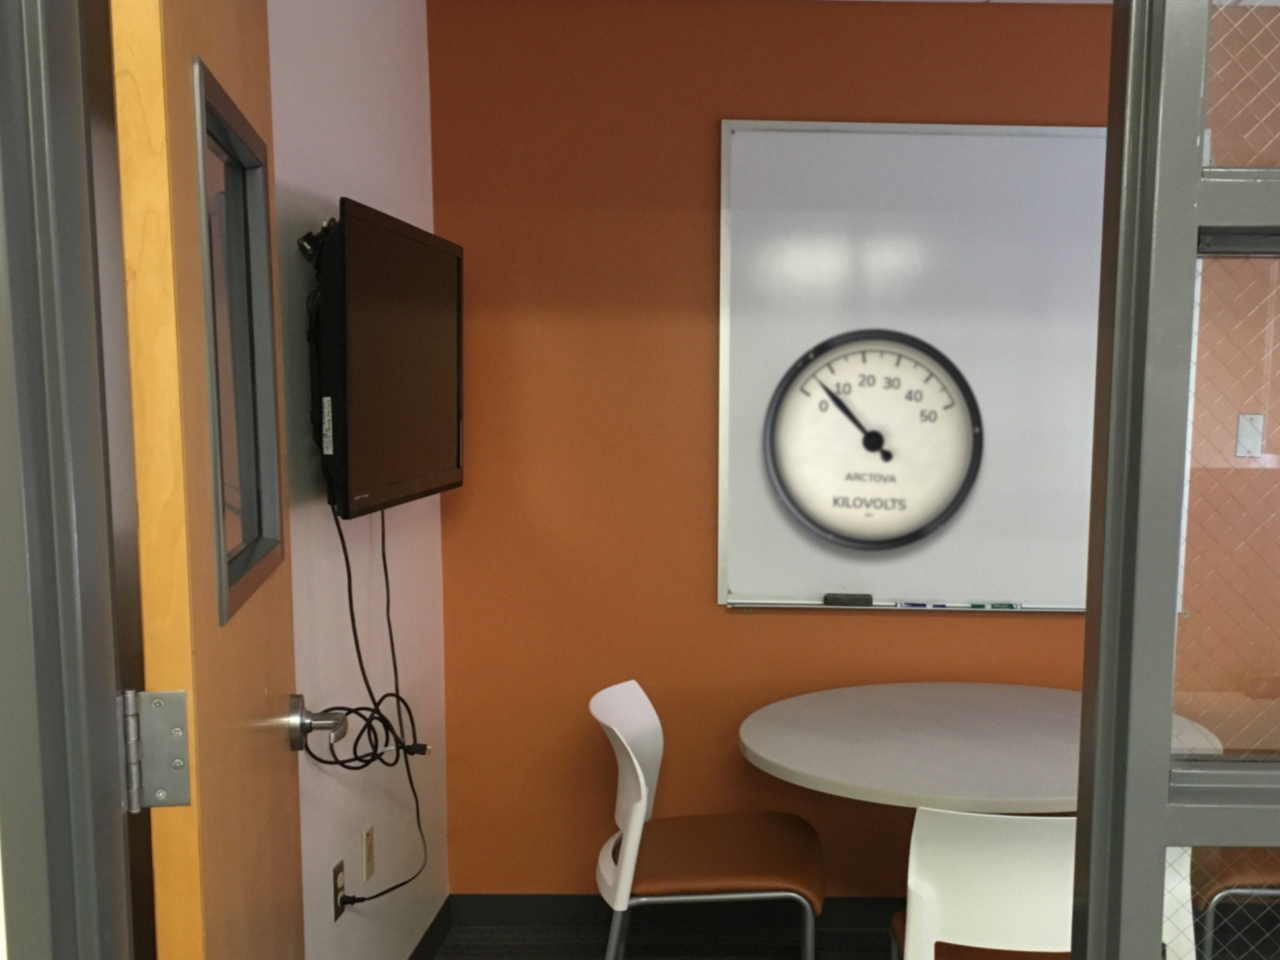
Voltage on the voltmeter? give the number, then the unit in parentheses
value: 5 (kV)
